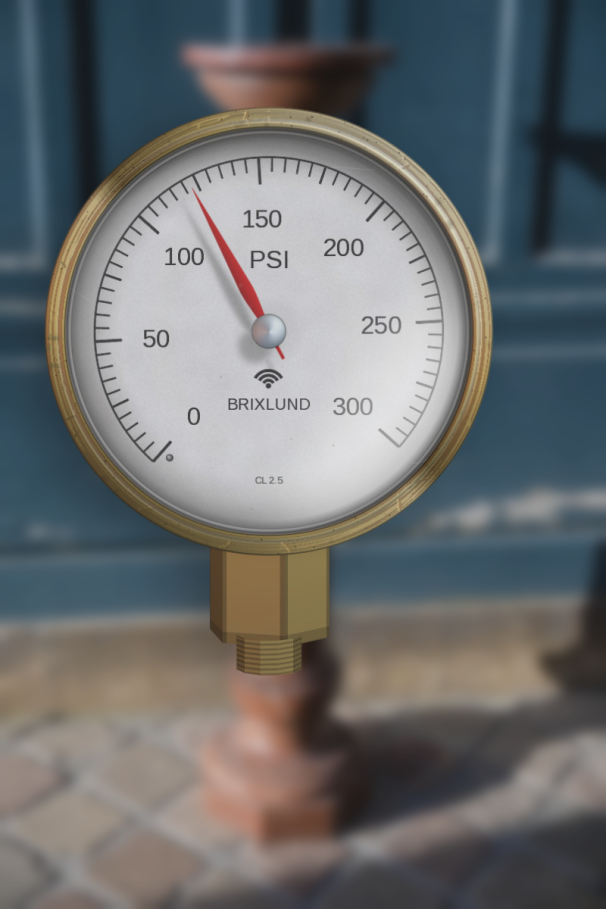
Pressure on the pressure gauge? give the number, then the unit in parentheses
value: 122.5 (psi)
